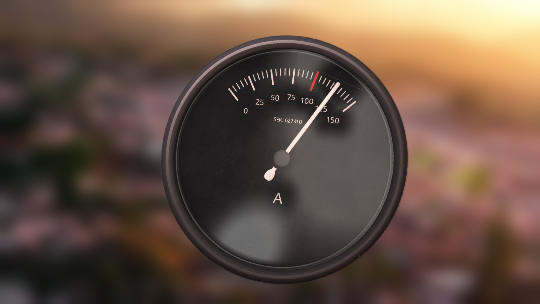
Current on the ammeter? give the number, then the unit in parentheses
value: 125 (A)
